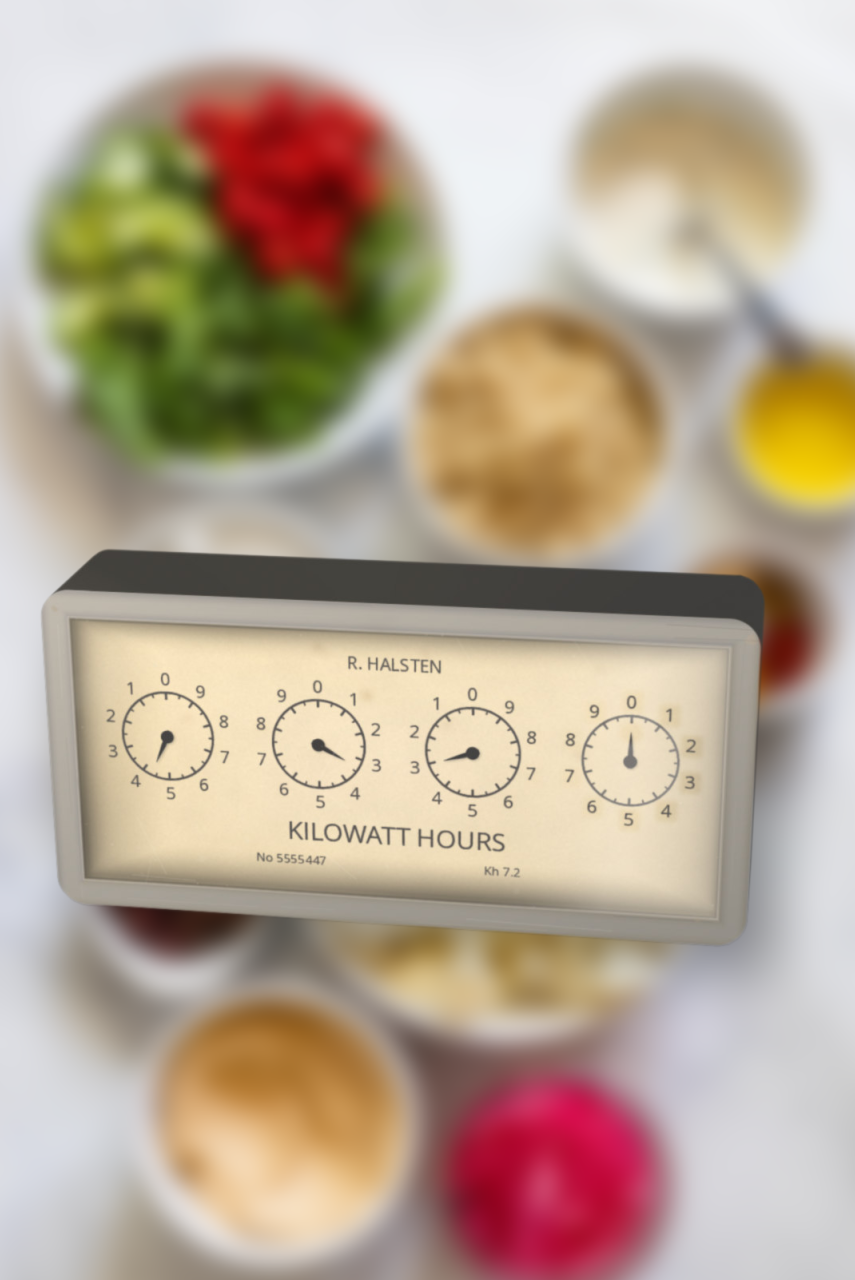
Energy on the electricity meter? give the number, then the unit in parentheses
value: 4330 (kWh)
